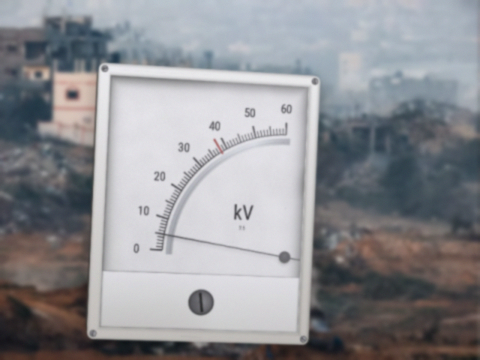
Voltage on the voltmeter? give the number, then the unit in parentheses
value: 5 (kV)
